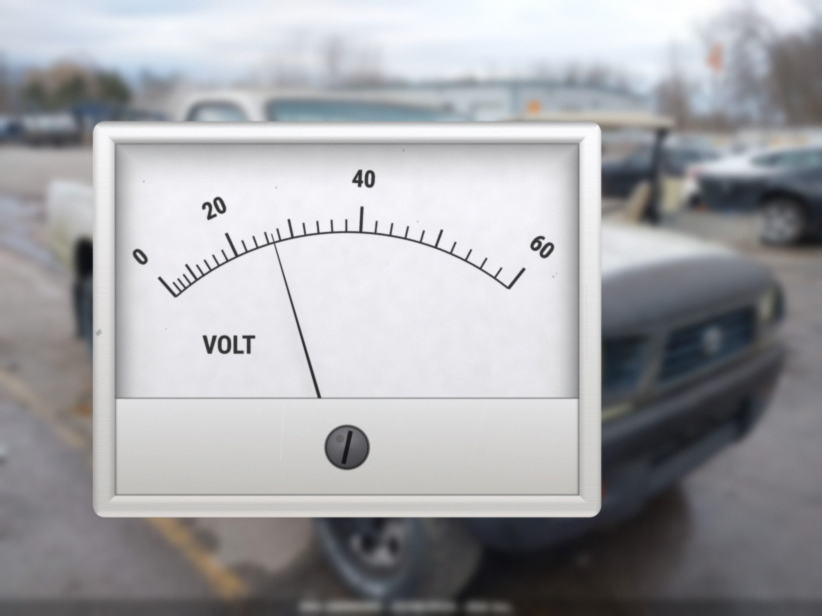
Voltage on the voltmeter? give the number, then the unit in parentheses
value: 27 (V)
